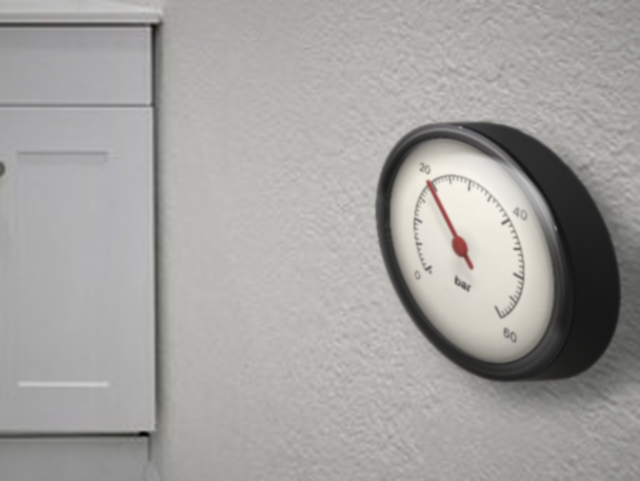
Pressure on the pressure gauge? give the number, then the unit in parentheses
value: 20 (bar)
